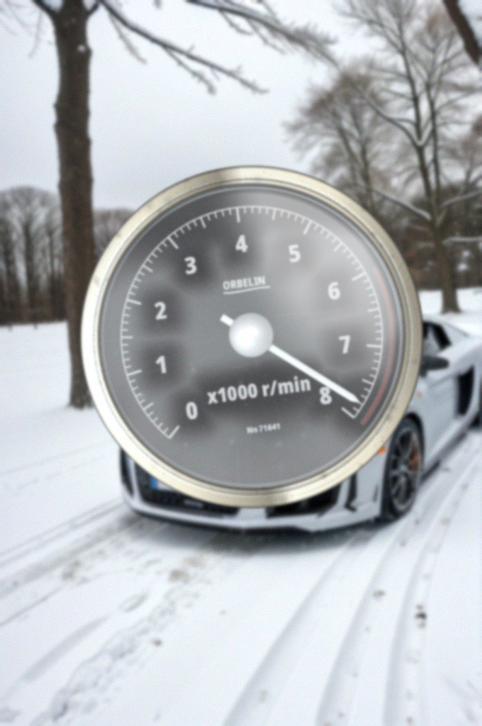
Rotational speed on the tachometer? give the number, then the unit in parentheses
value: 7800 (rpm)
